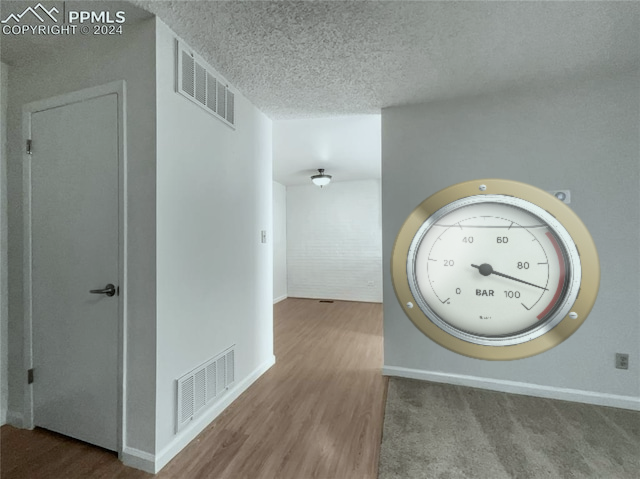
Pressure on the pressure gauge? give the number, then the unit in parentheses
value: 90 (bar)
